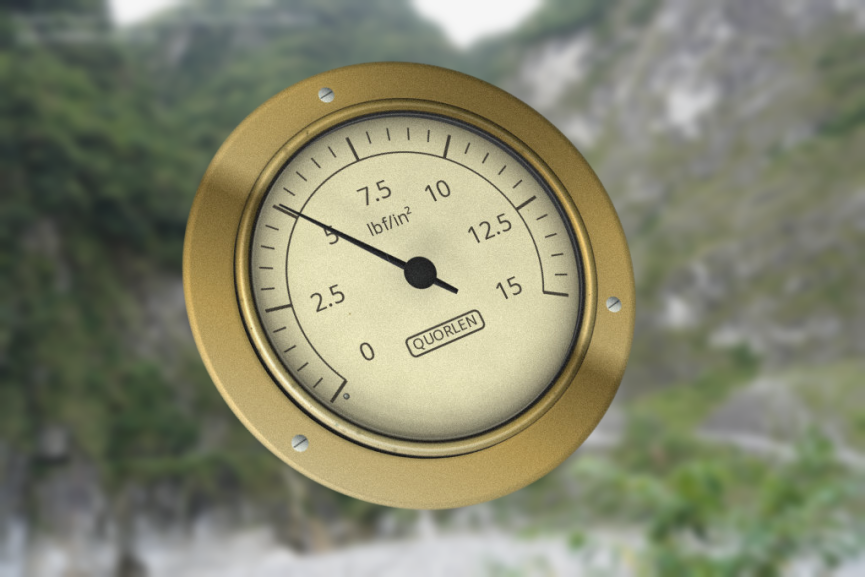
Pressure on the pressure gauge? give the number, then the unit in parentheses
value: 5 (psi)
